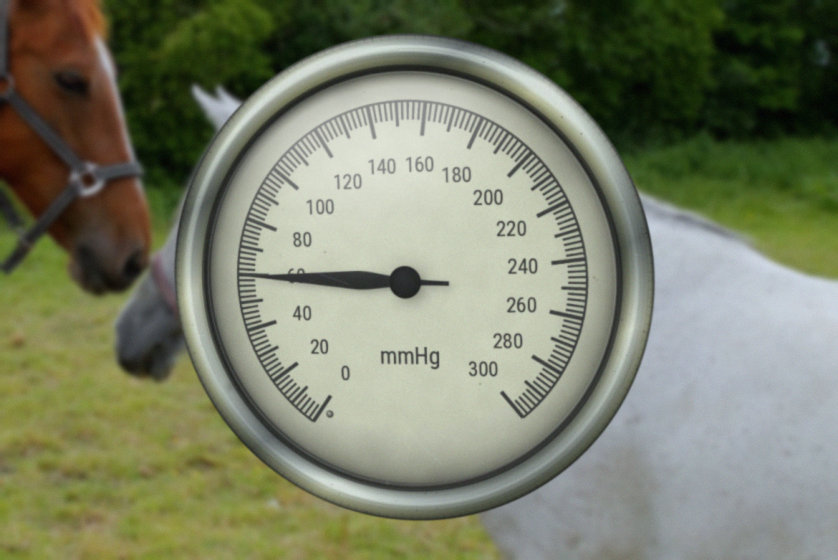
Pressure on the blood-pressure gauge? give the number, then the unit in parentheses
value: 60 (mmHg)
